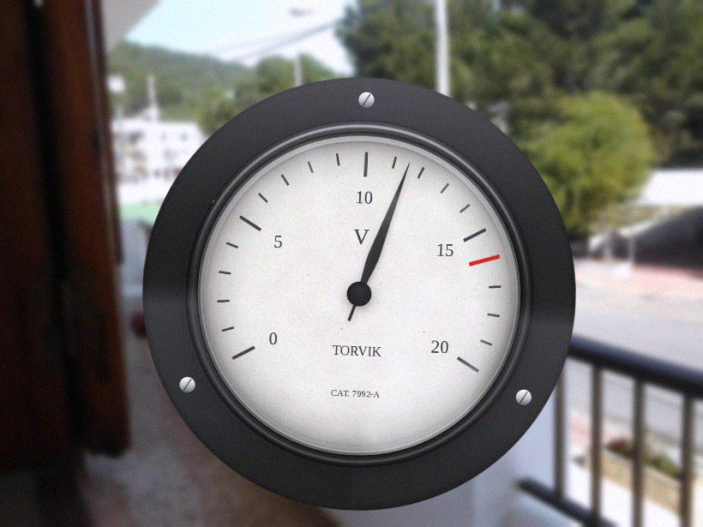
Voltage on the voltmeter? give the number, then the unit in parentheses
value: 11.5 (V)
